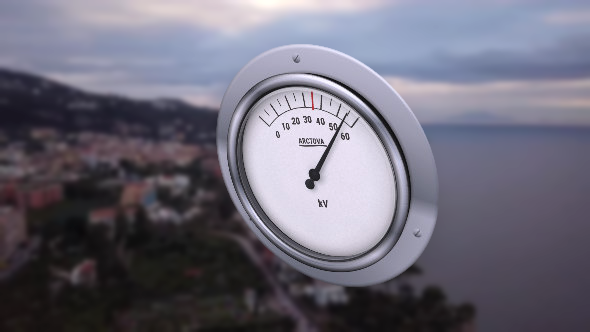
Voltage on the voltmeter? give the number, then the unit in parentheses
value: 55 (kV)
